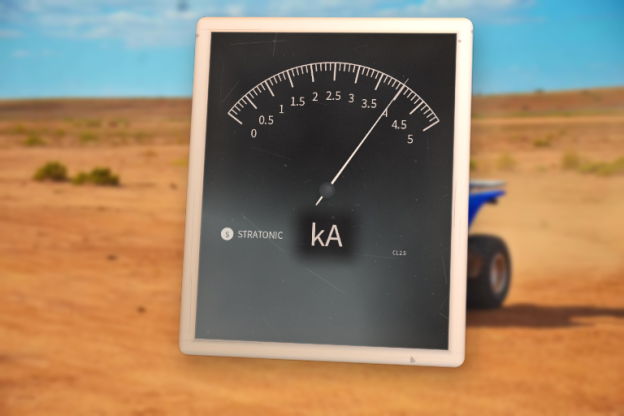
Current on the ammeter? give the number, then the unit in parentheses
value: 4 (kA)
